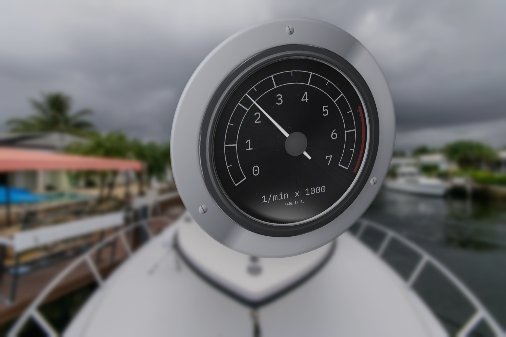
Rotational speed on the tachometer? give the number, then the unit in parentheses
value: 2250 (rpm)
